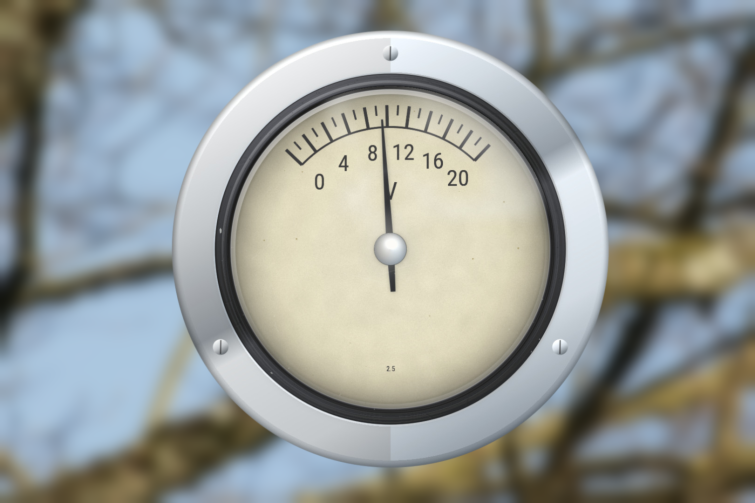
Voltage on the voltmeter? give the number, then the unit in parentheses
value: 9.5 (V)
